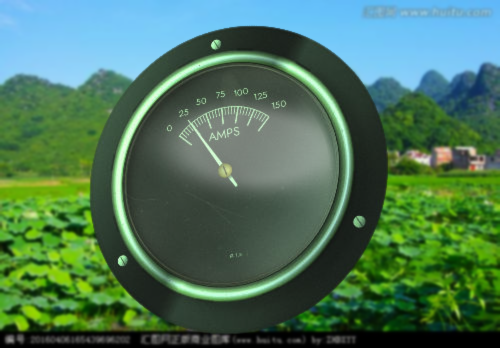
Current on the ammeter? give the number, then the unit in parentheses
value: 25 (A)
